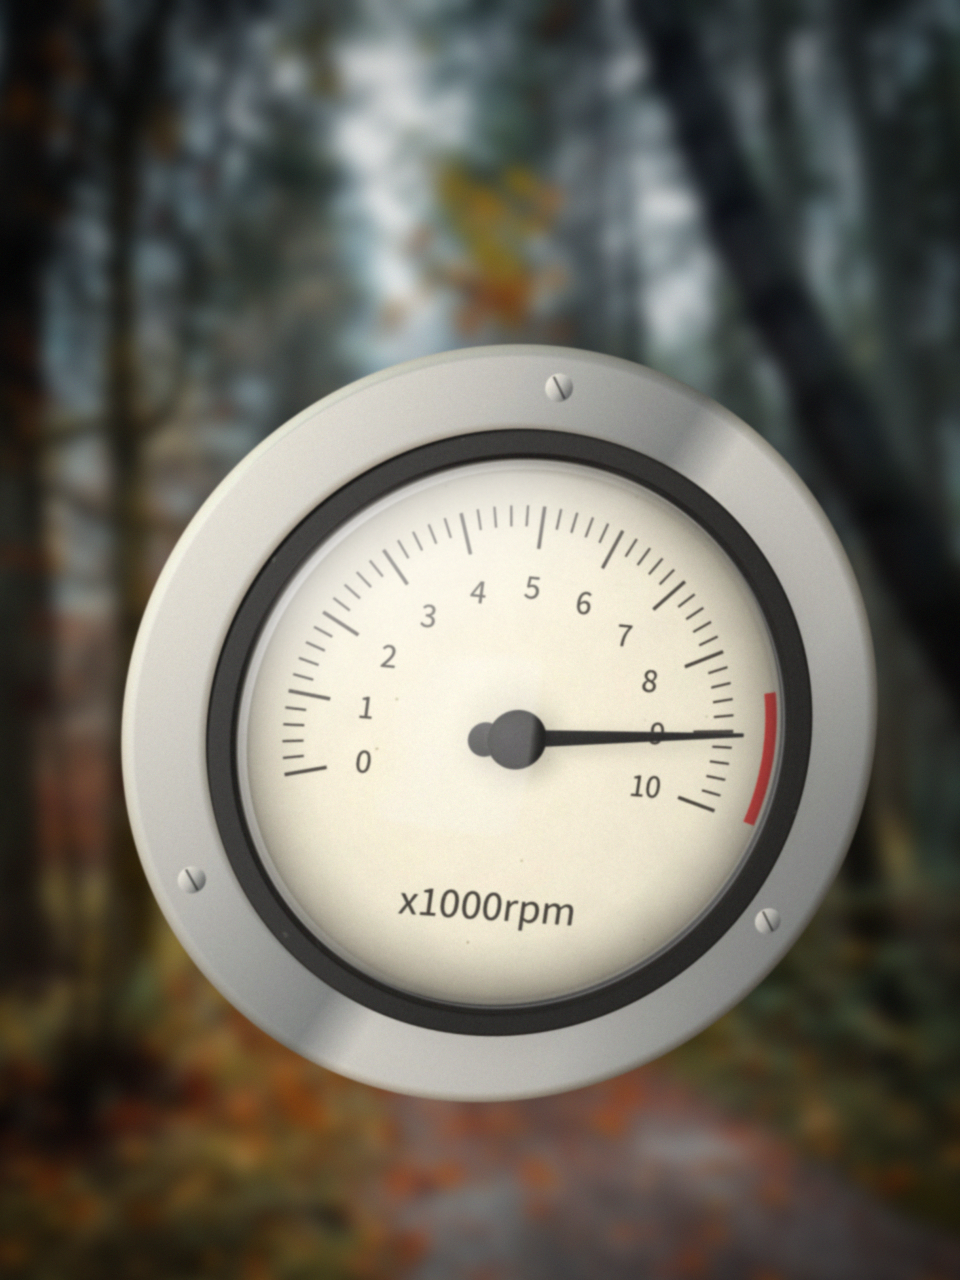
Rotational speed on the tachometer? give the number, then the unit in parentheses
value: 9000 (rpm)
